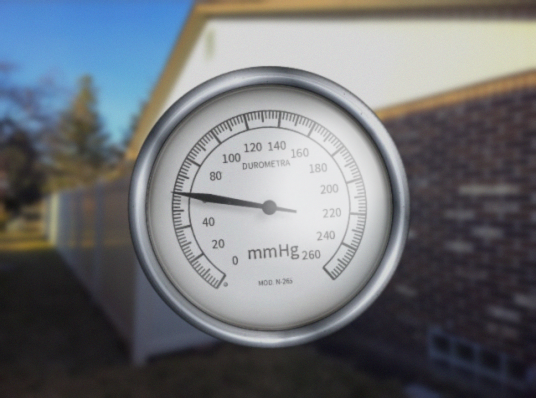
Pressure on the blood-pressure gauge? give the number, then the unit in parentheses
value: 60 (mmHg)
